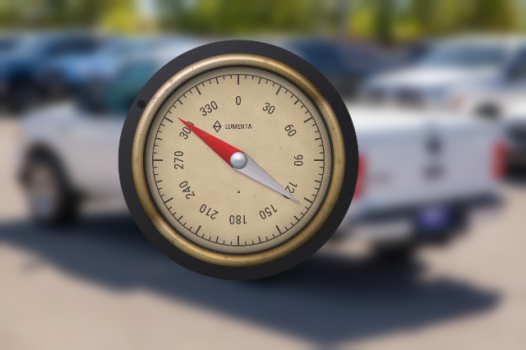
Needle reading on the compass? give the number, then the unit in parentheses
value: 305 (°)
